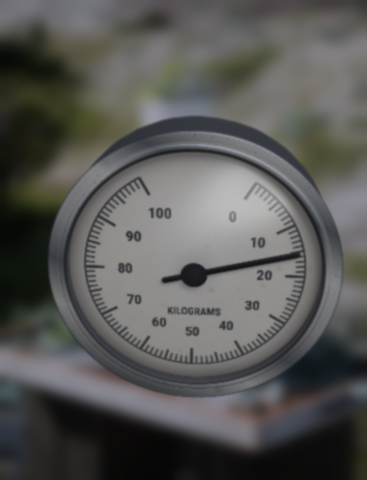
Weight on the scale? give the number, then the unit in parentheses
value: 15 (kg)
